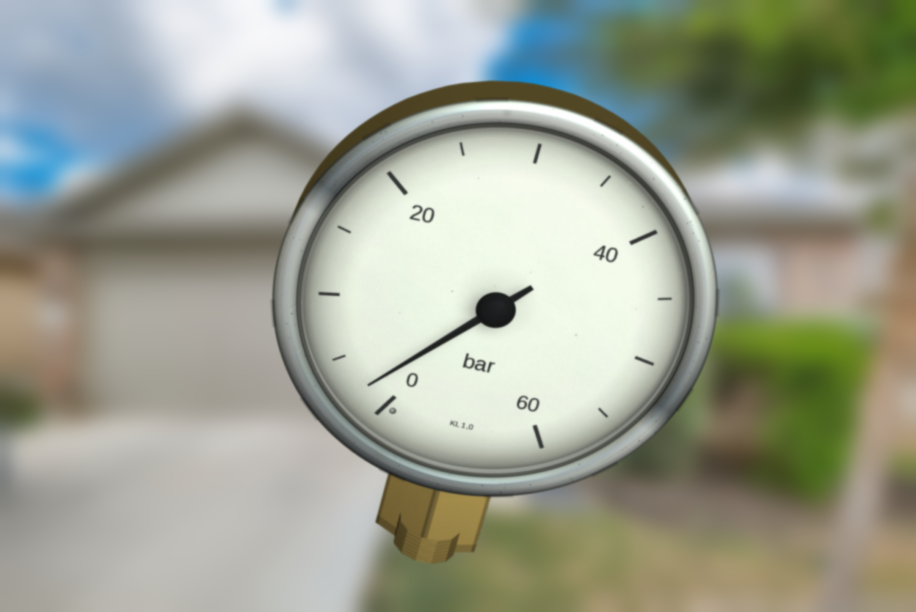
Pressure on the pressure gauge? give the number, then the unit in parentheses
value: 2.5 (bar)
